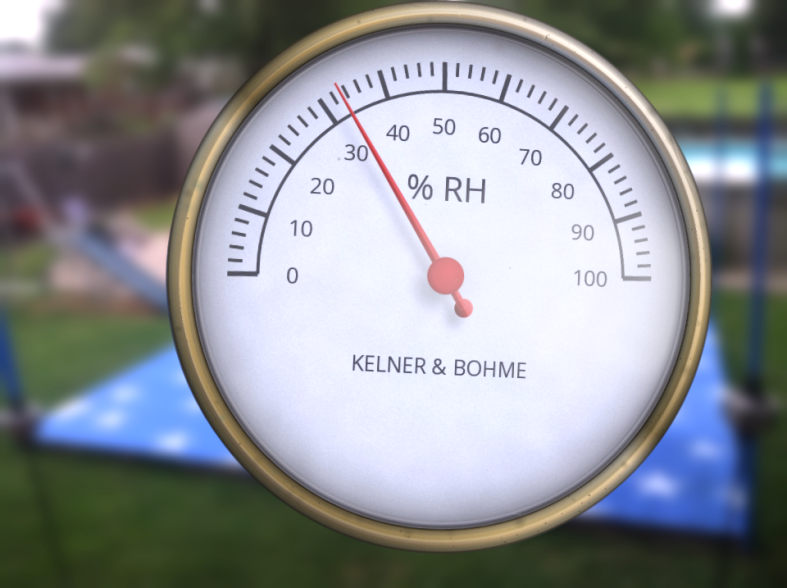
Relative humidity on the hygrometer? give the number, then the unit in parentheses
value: 33 (%)
